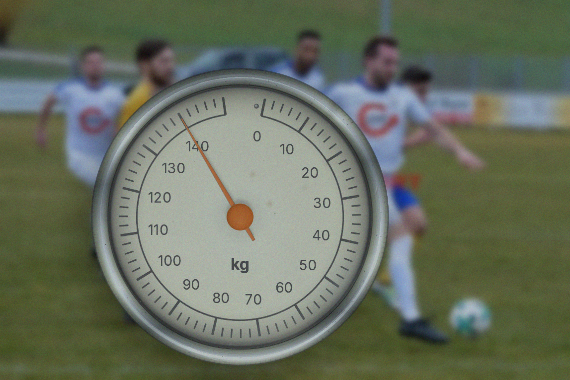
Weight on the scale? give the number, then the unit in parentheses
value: 140 (kg)
